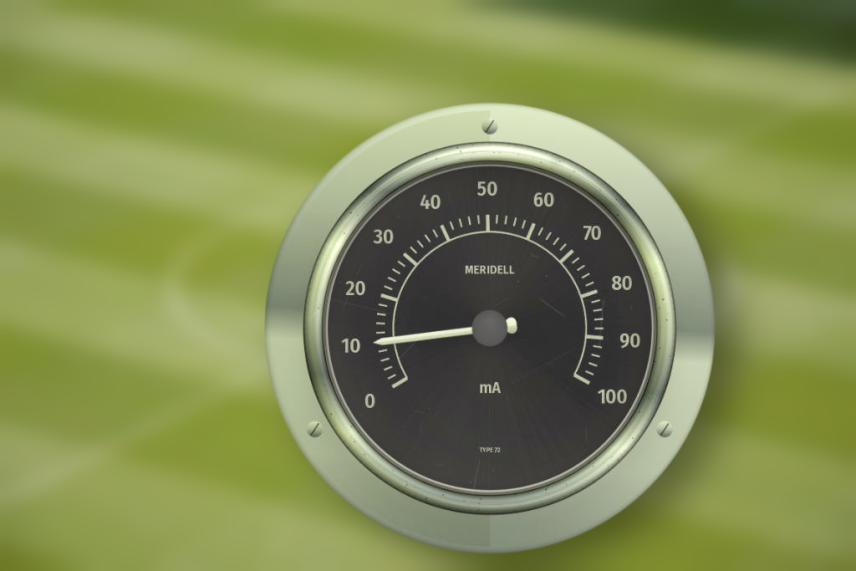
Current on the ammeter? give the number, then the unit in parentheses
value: 10 (mA)
